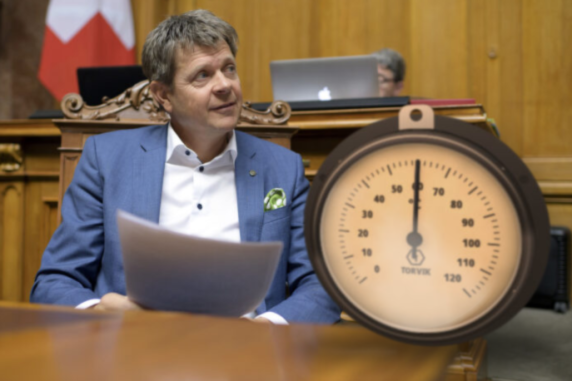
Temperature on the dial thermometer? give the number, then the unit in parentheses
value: 60 (°C)
